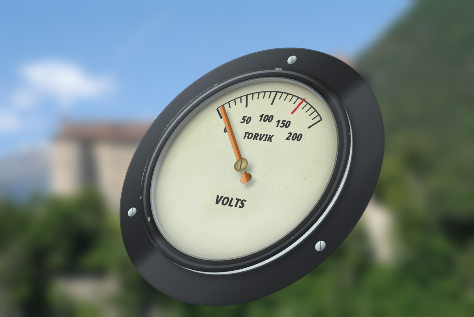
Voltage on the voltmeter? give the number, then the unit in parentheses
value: 10 (V)
